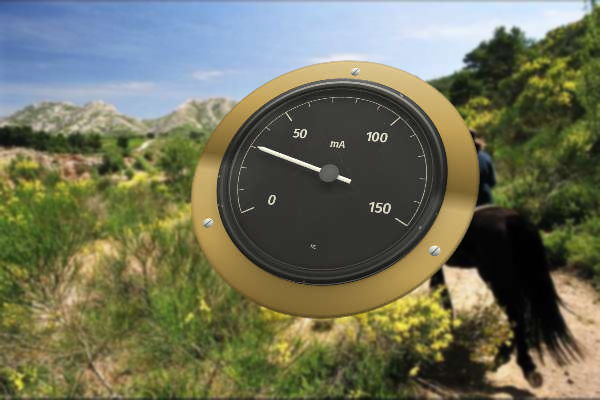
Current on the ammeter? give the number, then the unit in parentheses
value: 30 (mA)
